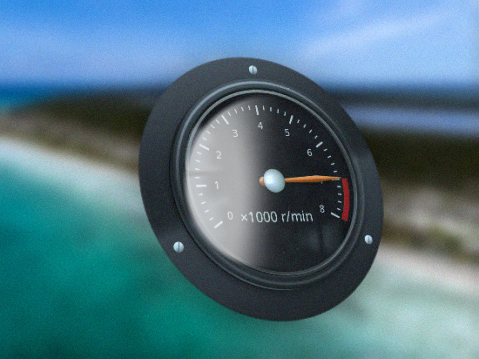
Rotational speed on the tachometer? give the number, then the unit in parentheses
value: 7000 (rpm)
